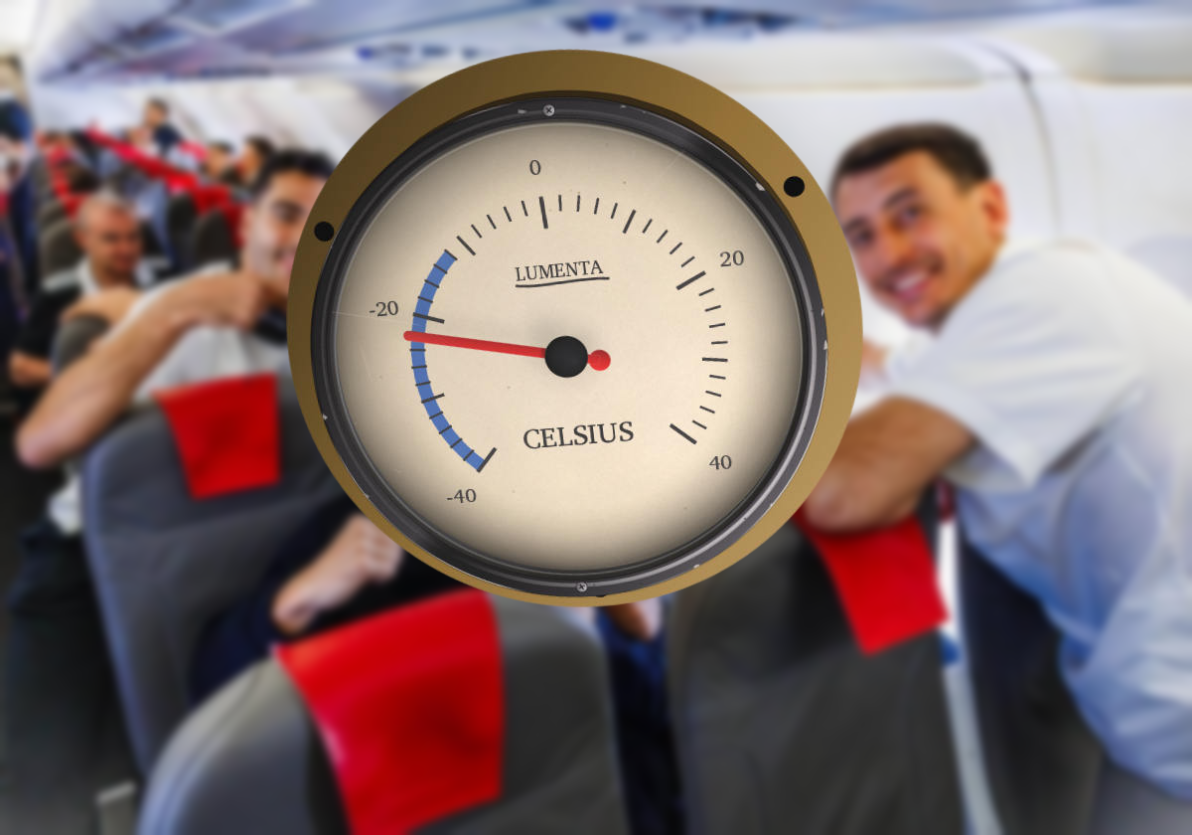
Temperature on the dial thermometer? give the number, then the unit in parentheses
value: -22 (°C)
